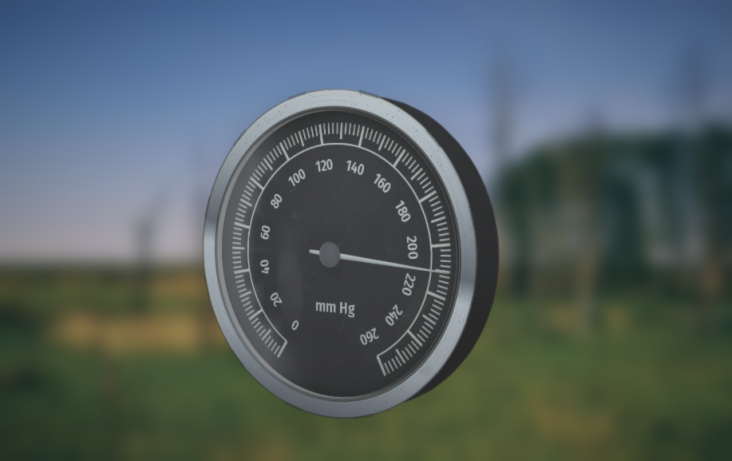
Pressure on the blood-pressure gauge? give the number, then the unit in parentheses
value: 210 (mmHg)
